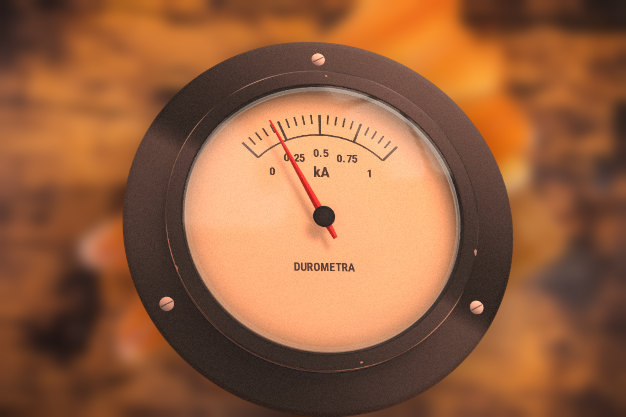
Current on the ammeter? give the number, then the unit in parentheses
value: 0.2 (kA)
